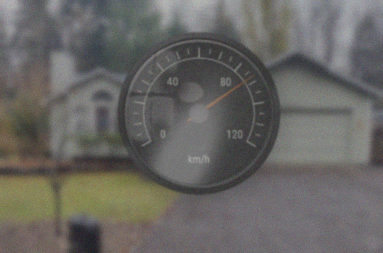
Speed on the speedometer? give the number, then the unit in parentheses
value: 87.5 (km/h)
